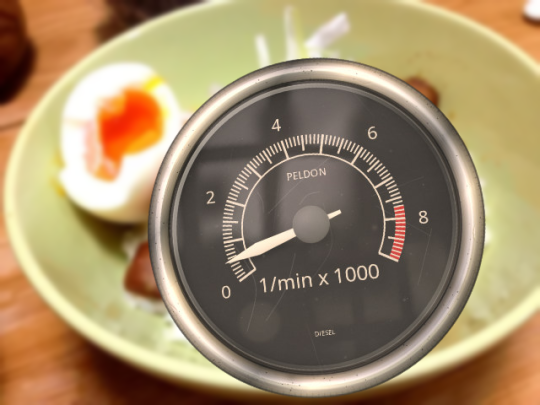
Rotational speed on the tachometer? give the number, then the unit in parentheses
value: 500 (rpm)
